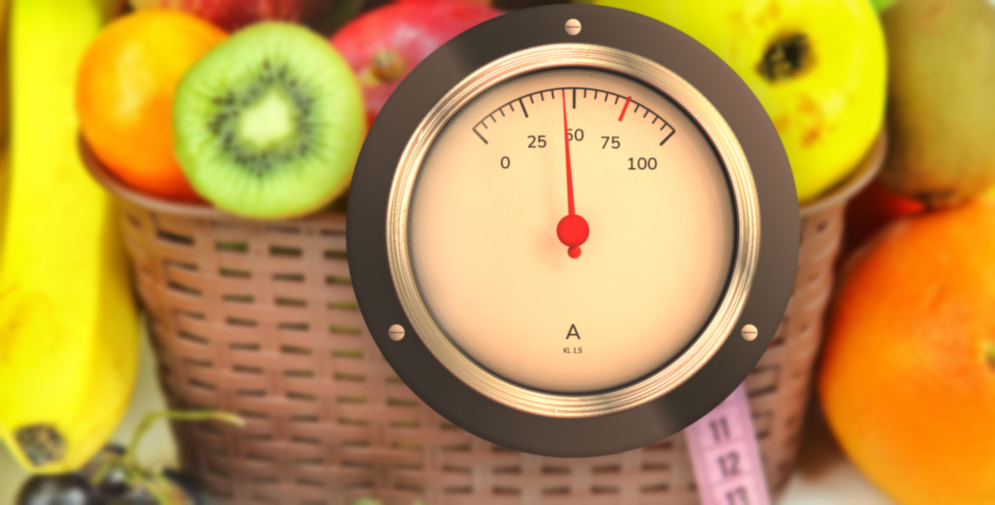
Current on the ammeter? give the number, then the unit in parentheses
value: 45 (A)
